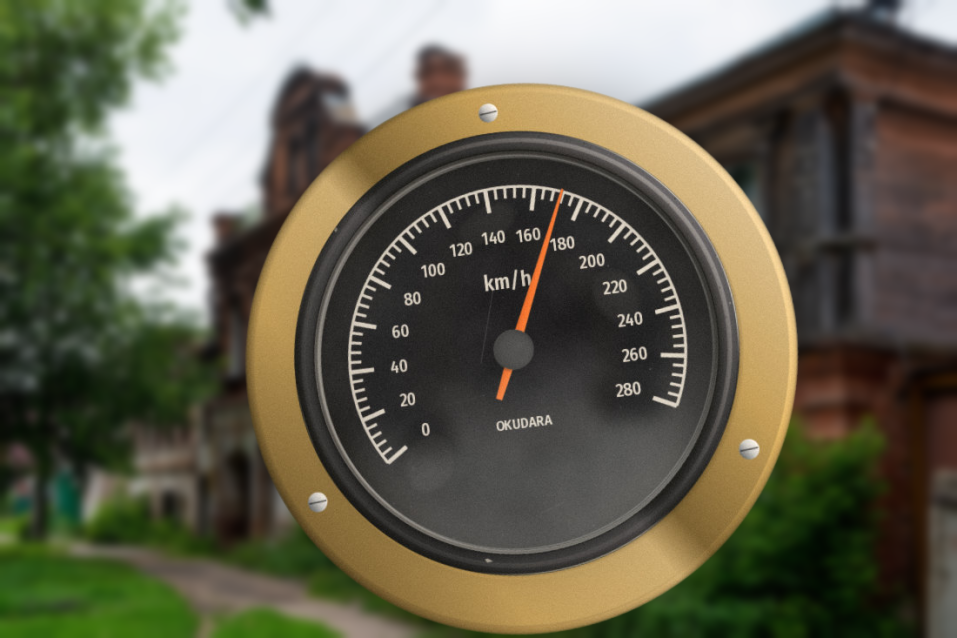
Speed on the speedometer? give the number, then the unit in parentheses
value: 172 (km/h)
